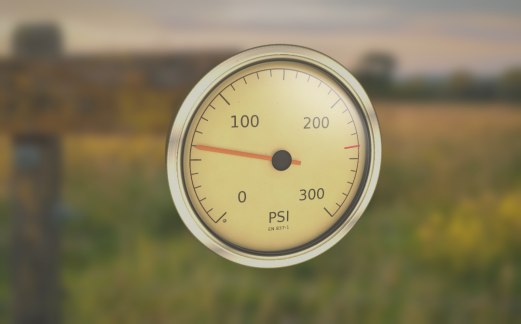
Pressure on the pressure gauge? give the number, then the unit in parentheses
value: 60 (psi)
